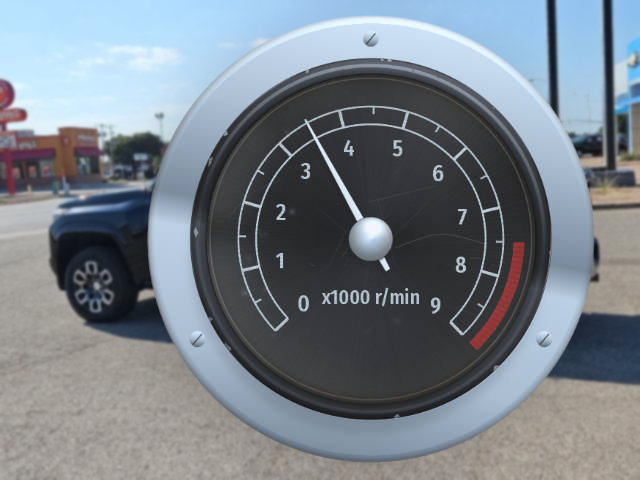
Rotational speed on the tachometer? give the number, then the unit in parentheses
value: 3500 (rpm)
